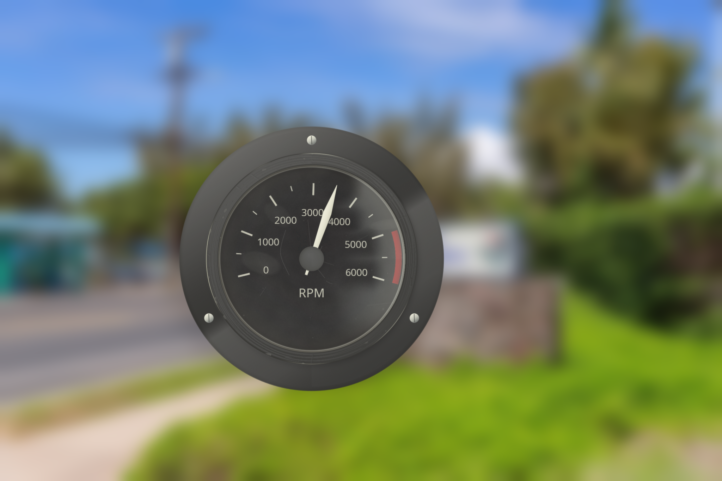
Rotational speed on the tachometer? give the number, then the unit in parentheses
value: 3500 (rpm)
